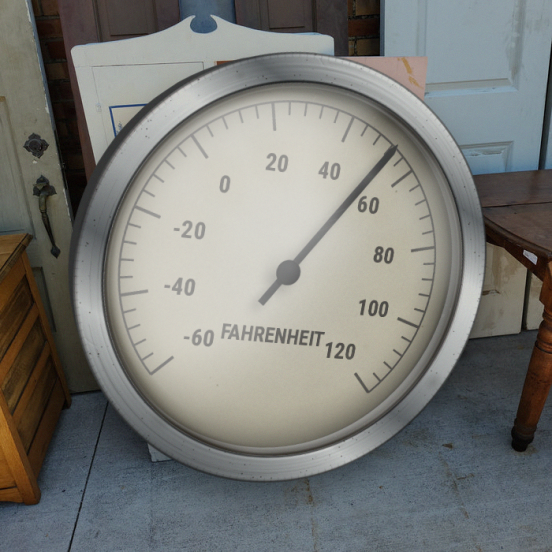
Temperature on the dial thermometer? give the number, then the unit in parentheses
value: 52 (°F)
